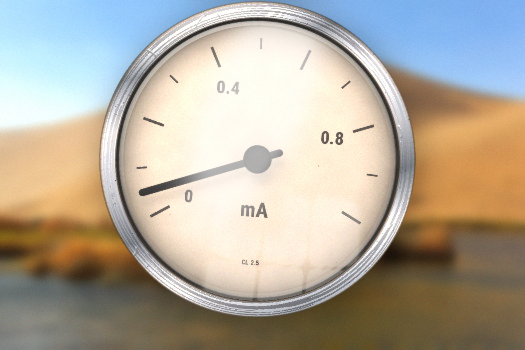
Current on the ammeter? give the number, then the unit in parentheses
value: 0.05 (mA)
